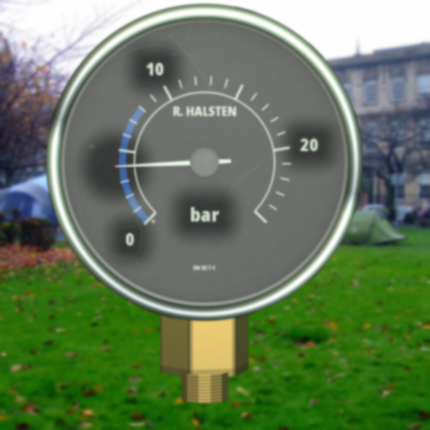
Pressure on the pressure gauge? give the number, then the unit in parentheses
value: 4 (bar)
